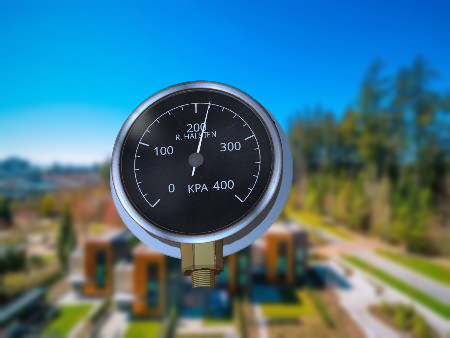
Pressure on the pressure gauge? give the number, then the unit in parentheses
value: 220 (kPa)
